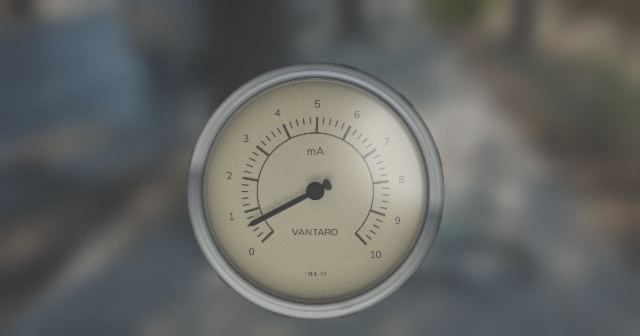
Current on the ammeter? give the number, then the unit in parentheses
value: 0.6 (mA)
